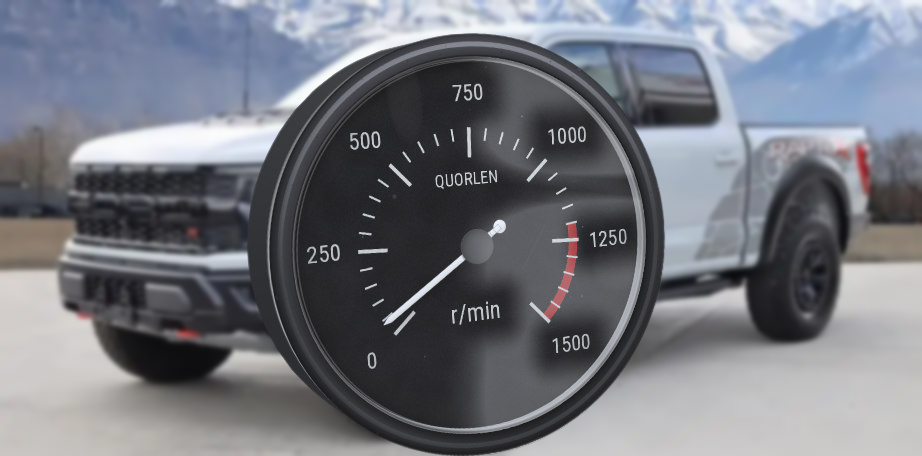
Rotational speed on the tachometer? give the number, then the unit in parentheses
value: 50 (rpm)
